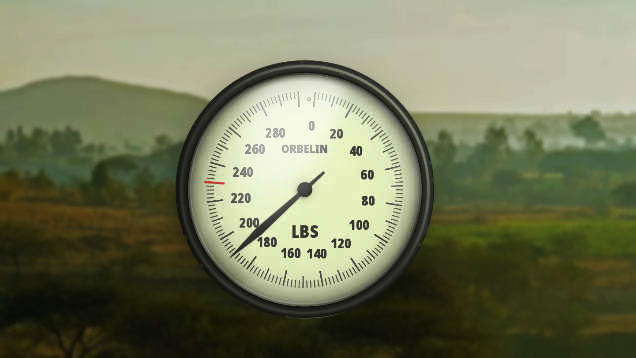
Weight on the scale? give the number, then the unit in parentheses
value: 190 (lb)
